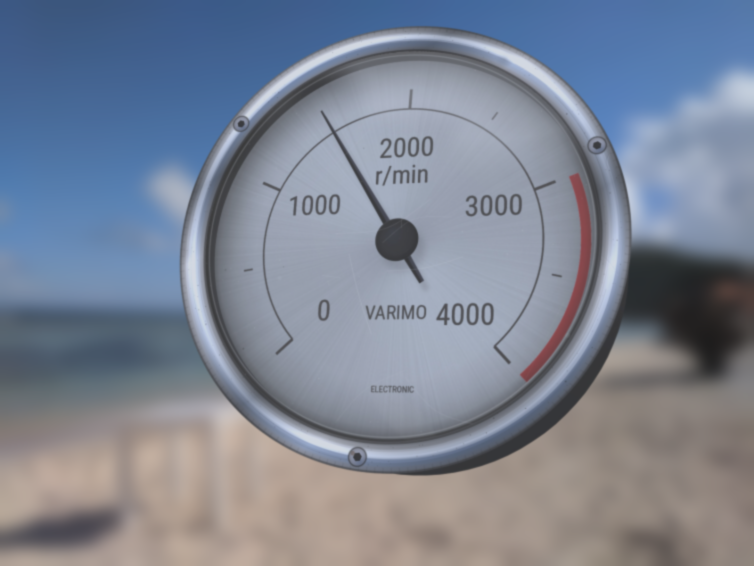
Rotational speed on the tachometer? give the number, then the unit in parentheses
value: 1500 (rpm)
